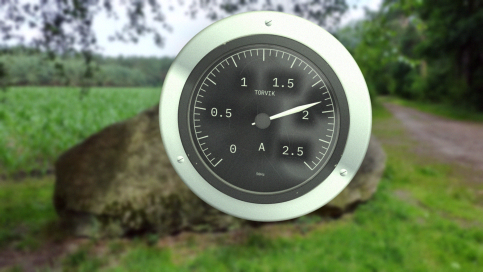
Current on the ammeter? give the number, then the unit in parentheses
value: 1.9 (A)
